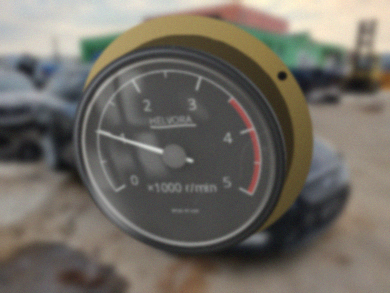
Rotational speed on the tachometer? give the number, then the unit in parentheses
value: 1000 (rpm)
